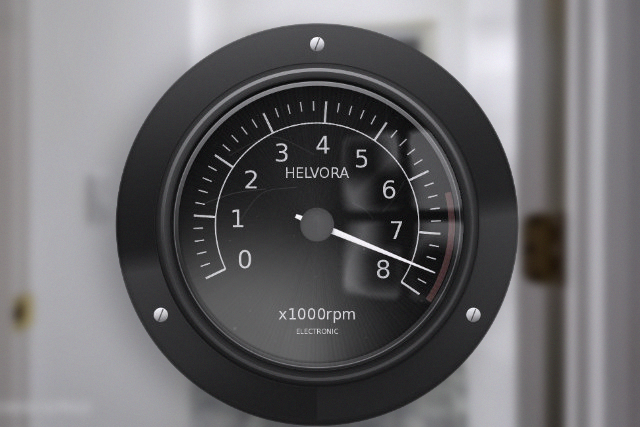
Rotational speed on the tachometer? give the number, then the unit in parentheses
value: 7600 (rpm)
